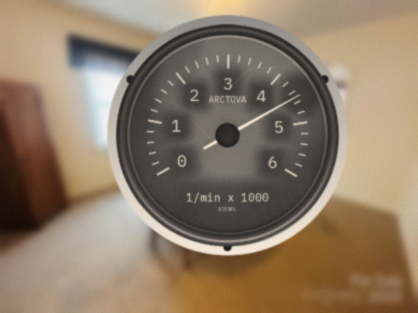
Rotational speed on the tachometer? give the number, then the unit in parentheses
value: 4500 (rpm)
